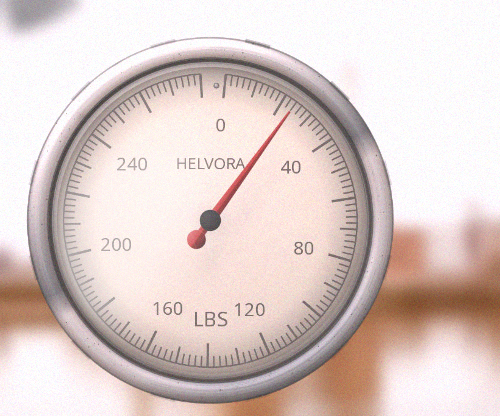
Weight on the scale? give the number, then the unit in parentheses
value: 24 (lb)
